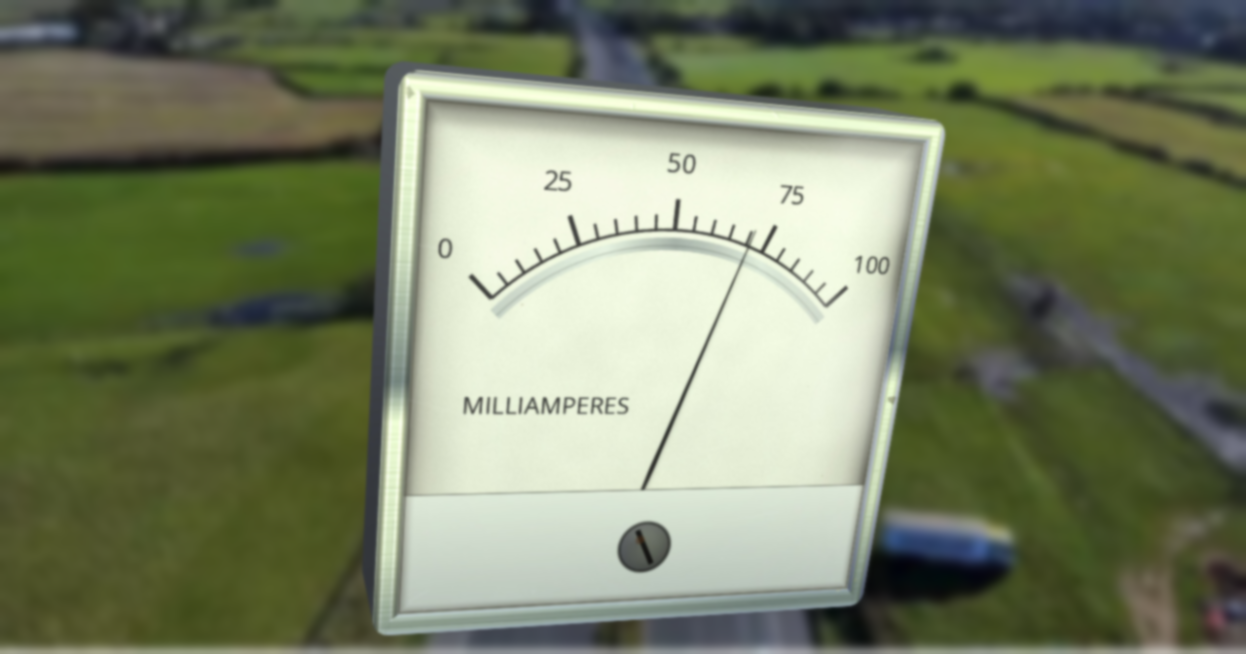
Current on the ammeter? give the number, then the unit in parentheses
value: 70 (mA)
